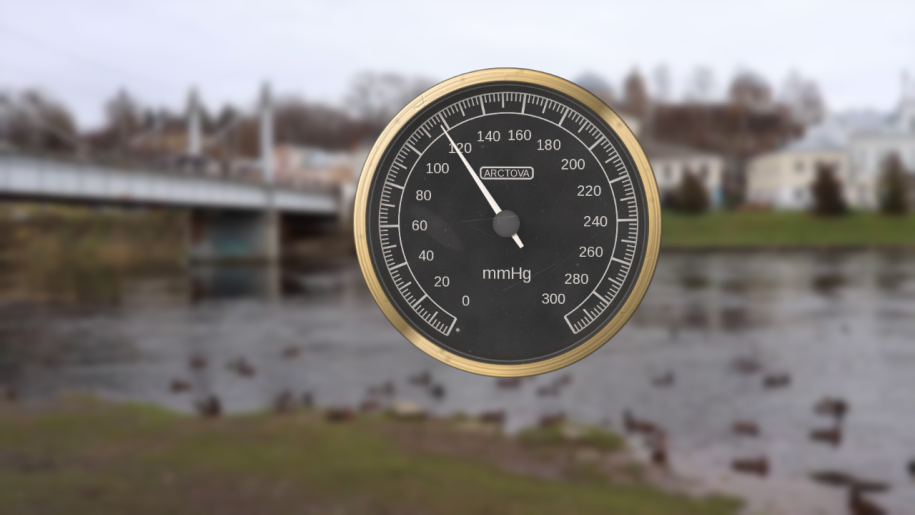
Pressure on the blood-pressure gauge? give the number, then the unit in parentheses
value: 118 (mmHg)
